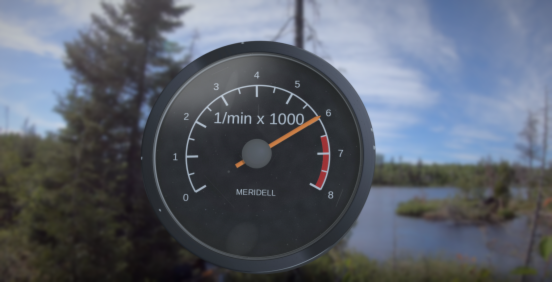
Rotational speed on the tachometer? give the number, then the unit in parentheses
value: 6000 (rpm)
